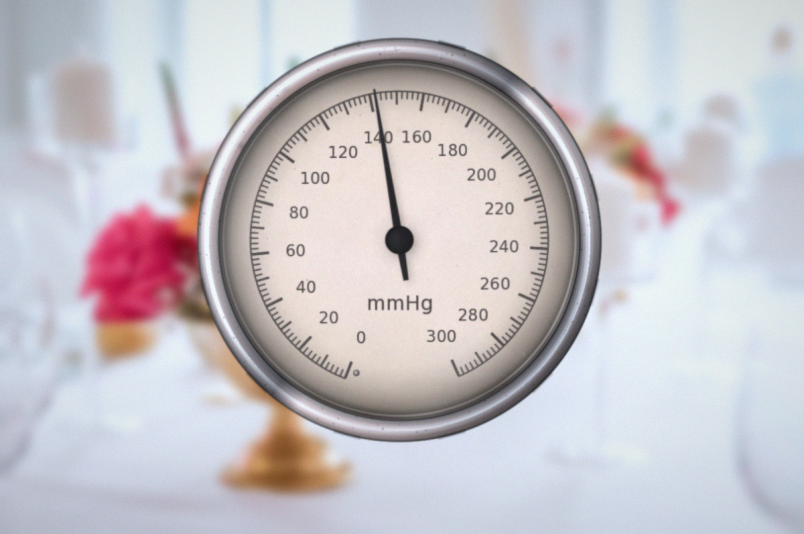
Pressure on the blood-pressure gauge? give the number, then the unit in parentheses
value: 142 (mmHg)
